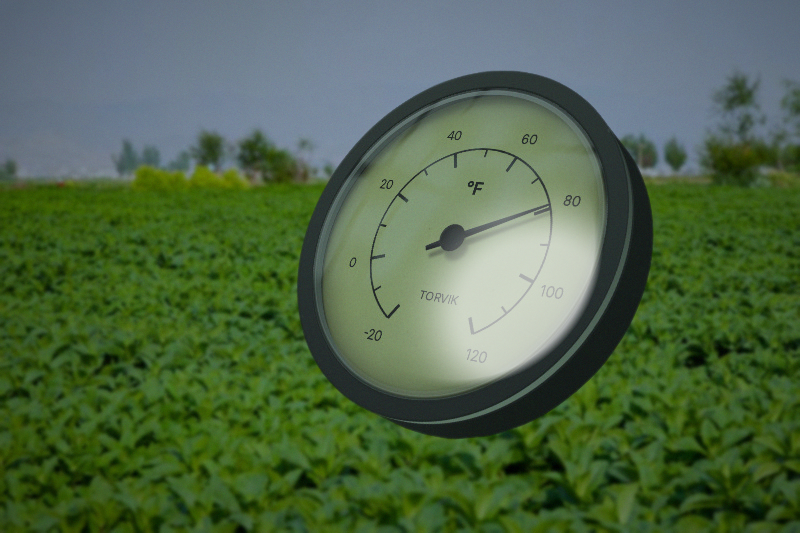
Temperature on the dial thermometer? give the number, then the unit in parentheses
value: 80 (°F)
